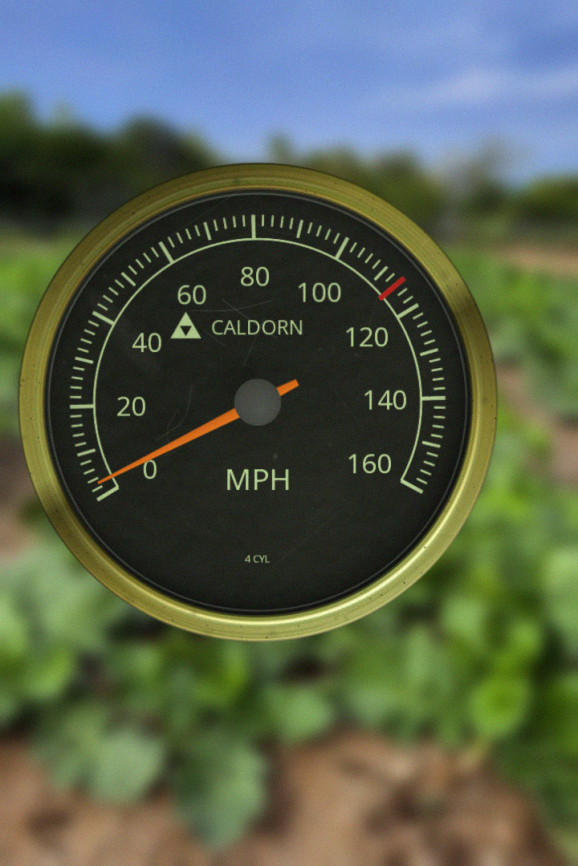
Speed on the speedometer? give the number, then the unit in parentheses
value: 3 (mph)
